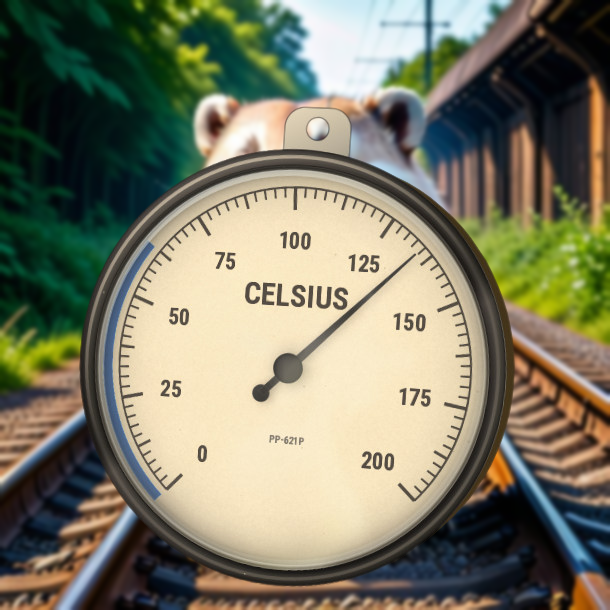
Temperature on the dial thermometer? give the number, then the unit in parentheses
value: 135 (°C)
